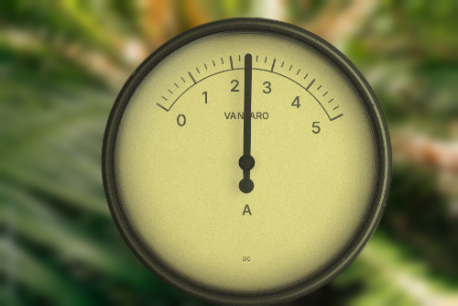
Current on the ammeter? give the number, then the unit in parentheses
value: 2.4 (A)
